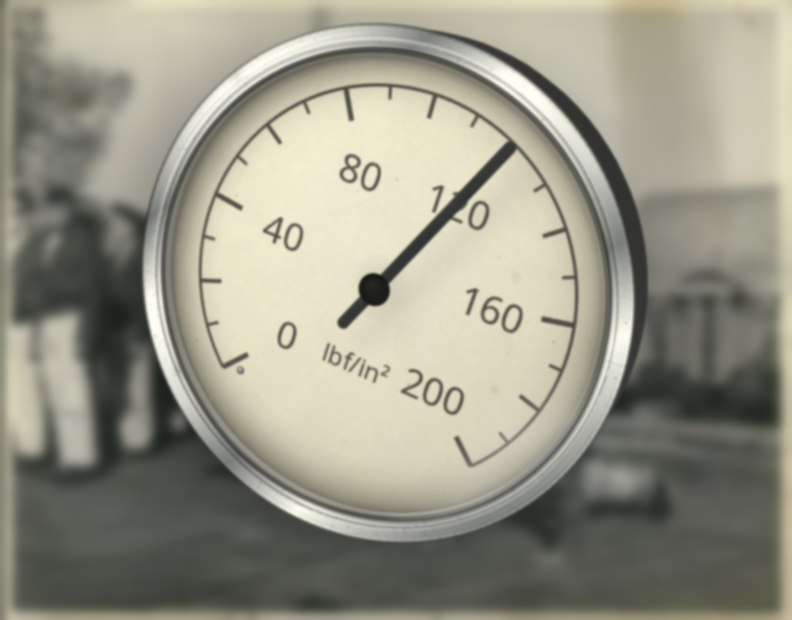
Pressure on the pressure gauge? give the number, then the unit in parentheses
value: 120 (psi)
